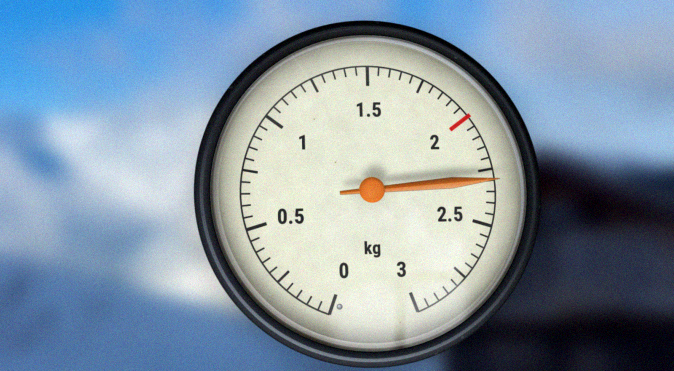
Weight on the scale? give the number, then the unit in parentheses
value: 2.3 (kg)
